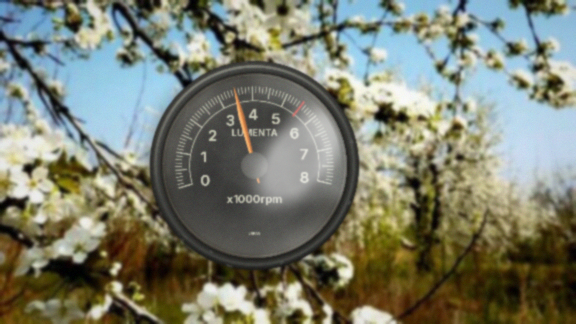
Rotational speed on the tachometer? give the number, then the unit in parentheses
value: 3500 (rpm)
